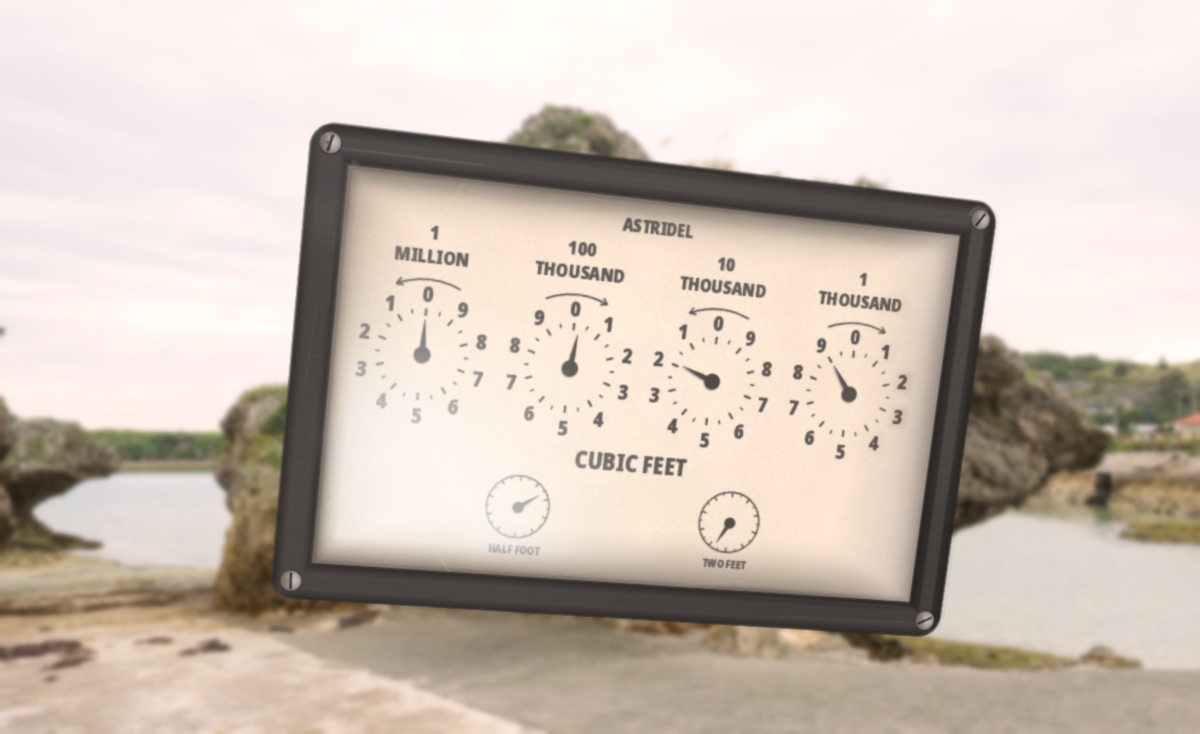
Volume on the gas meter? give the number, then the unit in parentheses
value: 1900 (ft³)
